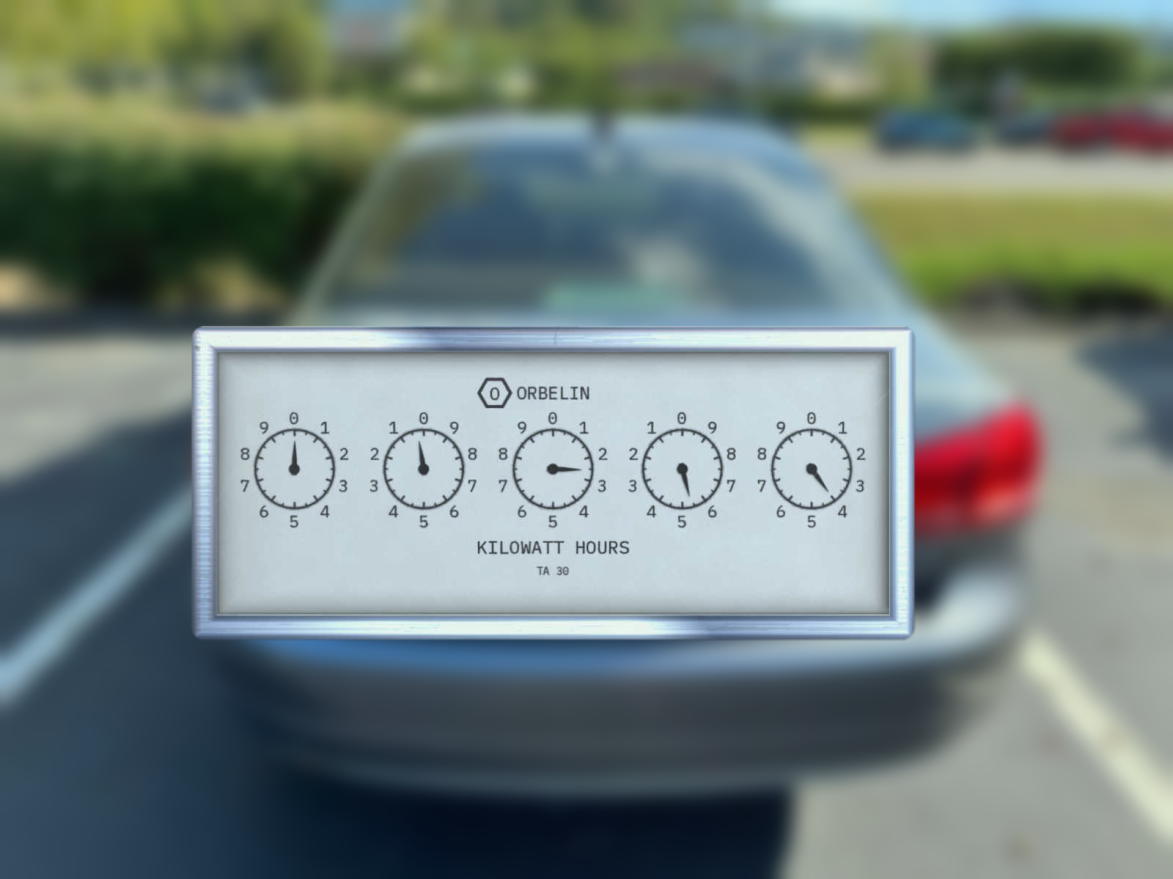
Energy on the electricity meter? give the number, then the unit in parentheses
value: 254 (kWh)
